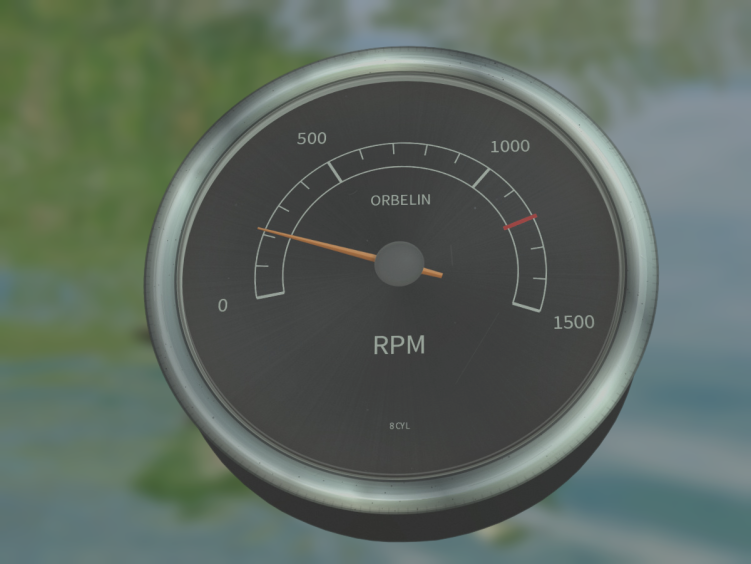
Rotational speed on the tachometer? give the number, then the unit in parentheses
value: 200 (rpm)
